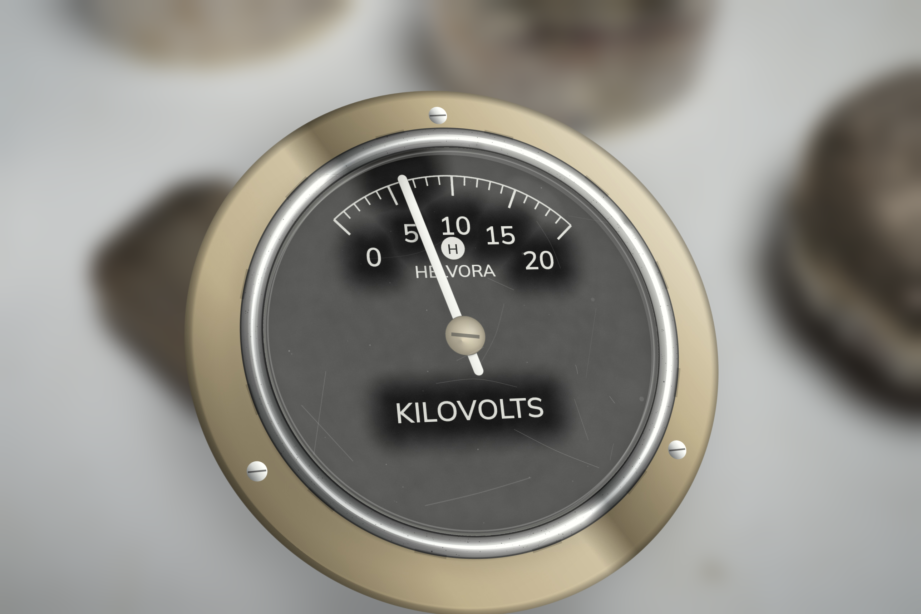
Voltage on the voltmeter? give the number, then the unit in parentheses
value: 6 (kV)
